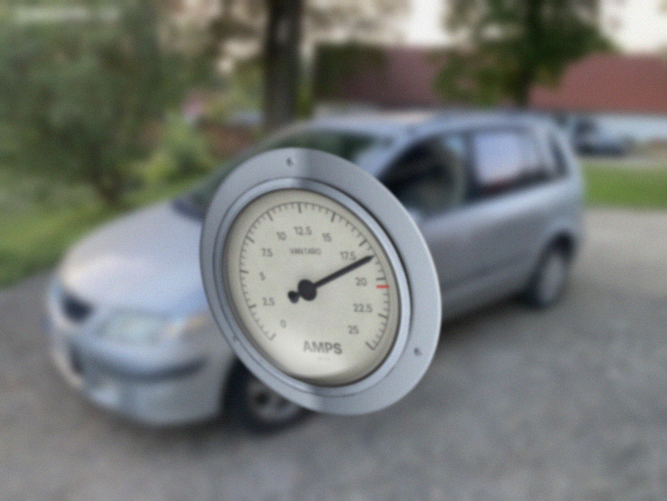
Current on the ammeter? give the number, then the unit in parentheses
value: 18.5 (A)
